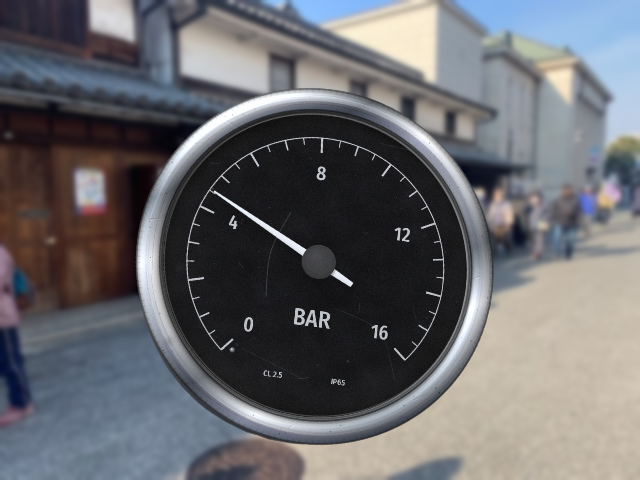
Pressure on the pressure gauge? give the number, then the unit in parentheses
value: 4.5 (bar)
